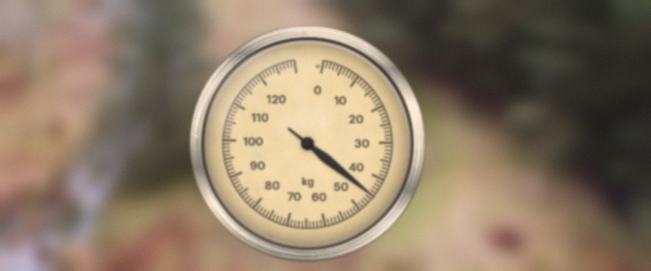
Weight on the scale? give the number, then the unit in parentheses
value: 45 (kg)
